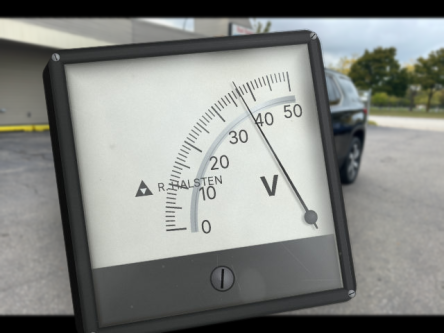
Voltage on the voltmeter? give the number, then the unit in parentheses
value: 37 (V)
